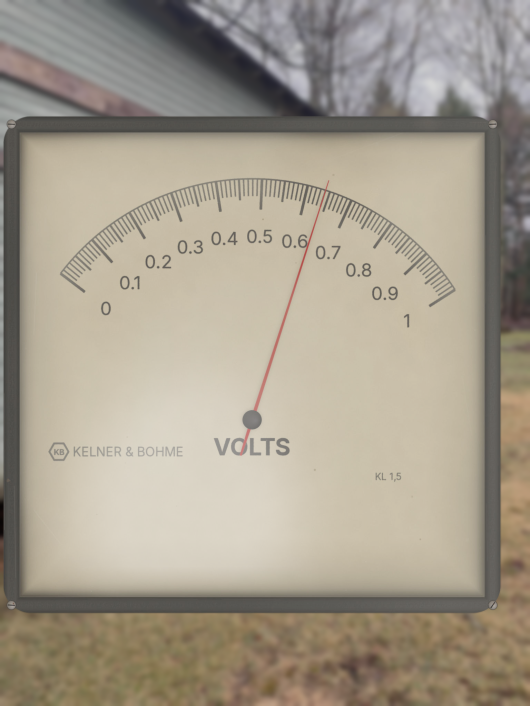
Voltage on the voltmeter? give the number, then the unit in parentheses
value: 0.64 (V)
